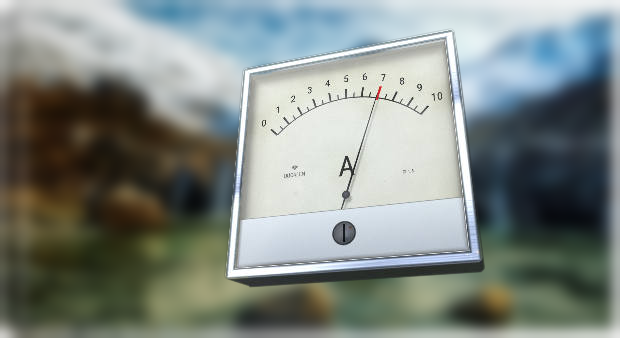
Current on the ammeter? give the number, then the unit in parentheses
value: 7 (A)
